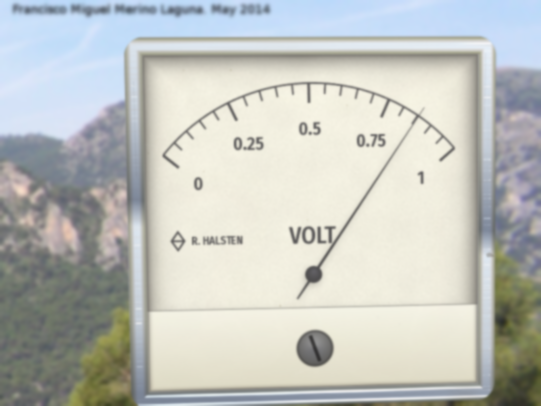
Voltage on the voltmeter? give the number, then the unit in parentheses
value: 0.85 (V)
